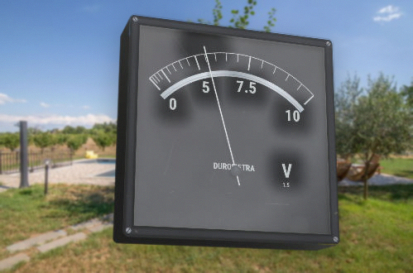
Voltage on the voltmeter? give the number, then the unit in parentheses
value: 5.5 (V)
